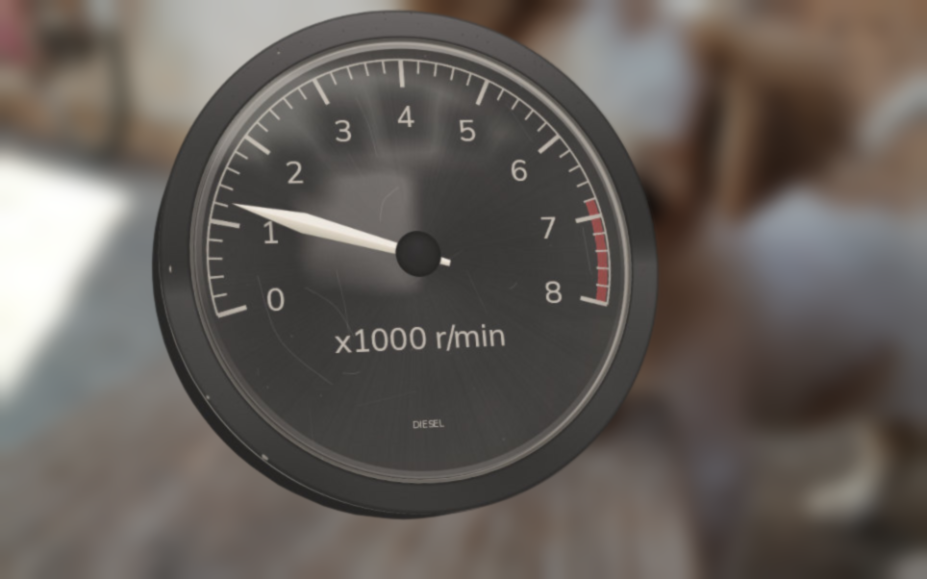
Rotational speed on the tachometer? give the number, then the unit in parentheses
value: 1200 (rpm)
